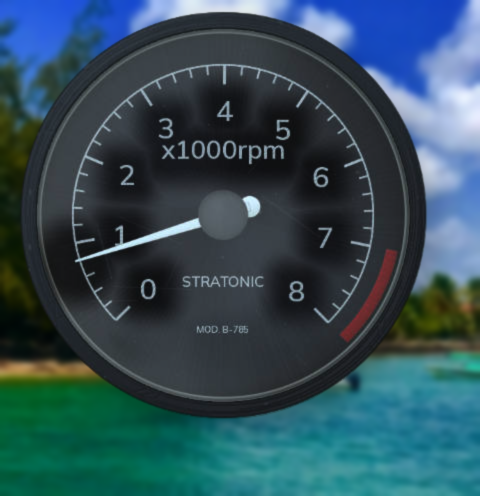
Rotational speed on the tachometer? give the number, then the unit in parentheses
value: 800 (rpm)
